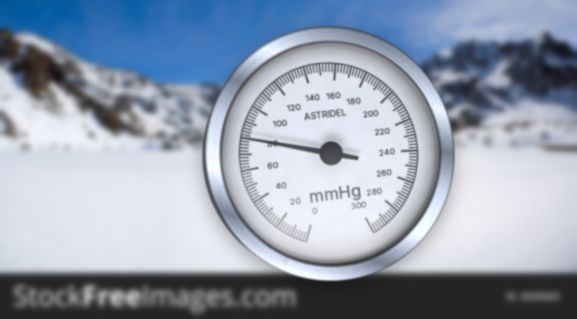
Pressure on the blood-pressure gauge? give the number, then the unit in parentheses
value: 80 (mmHg)
